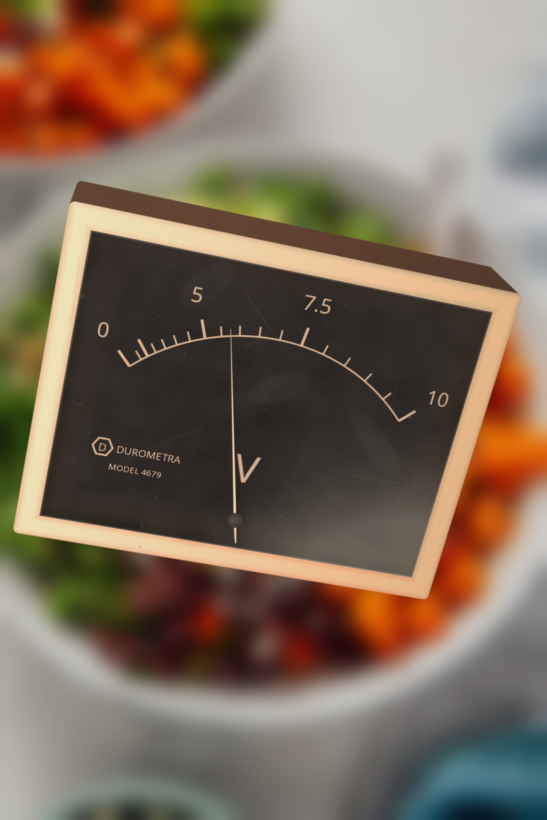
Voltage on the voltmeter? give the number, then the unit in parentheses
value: 5.75 (V)
